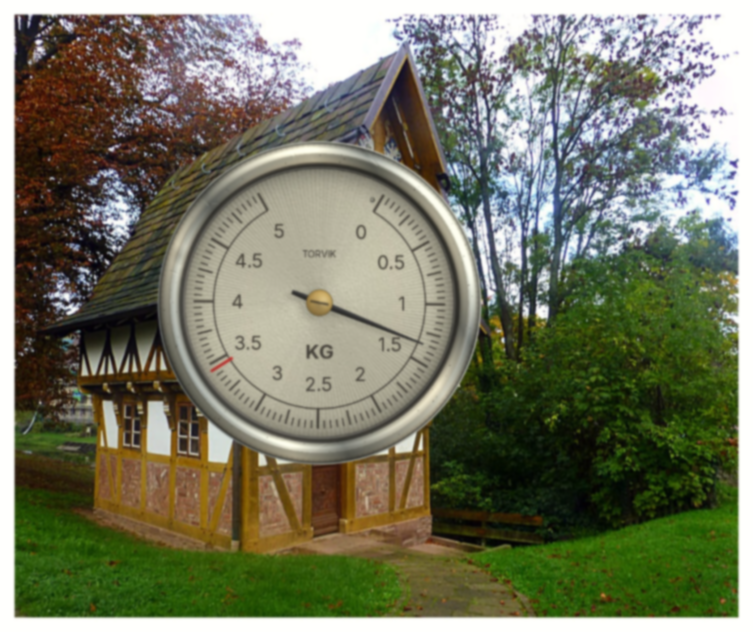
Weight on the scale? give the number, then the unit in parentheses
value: 1.35 (kg)
